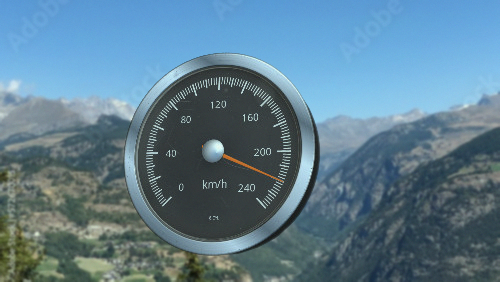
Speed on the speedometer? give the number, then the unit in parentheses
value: 220 (km/h)
